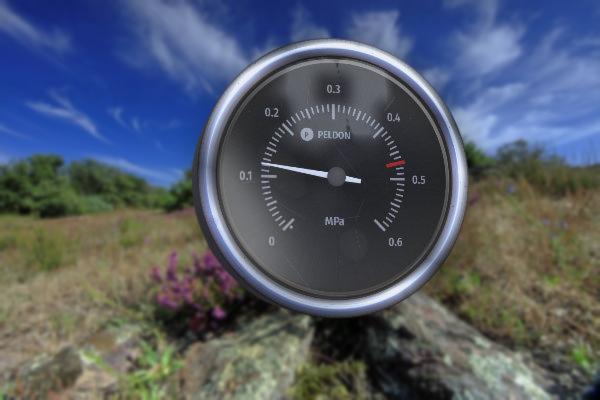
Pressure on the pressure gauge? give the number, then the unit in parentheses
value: 0.12 (MPa)
